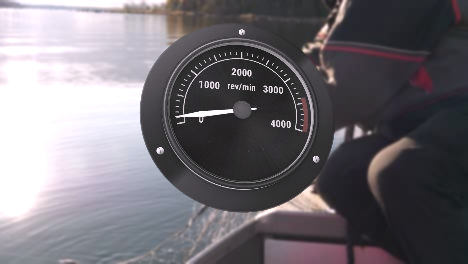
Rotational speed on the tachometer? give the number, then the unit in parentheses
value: 100 (rpm)
